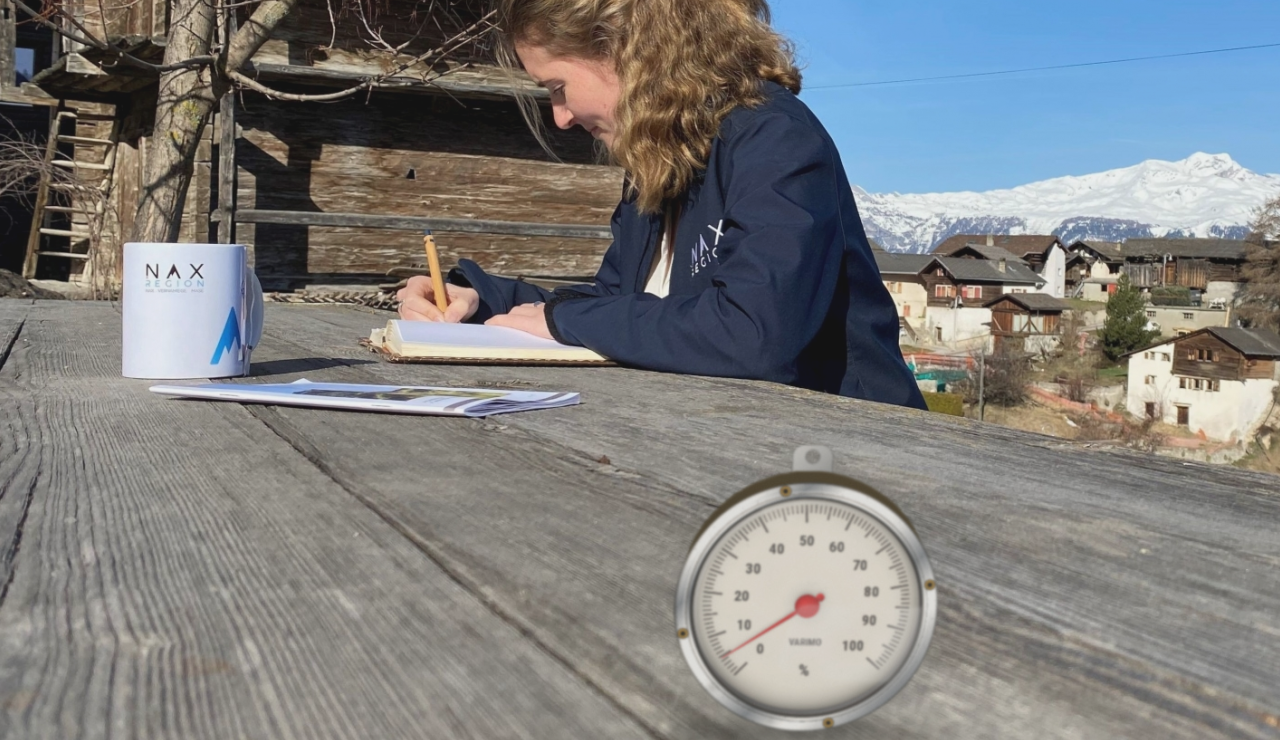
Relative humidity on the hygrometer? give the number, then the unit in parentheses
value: 5 (%)
